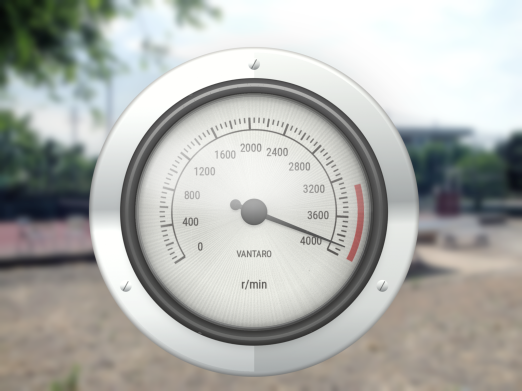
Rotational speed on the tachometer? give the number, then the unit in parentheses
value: 3900 (rpm)
